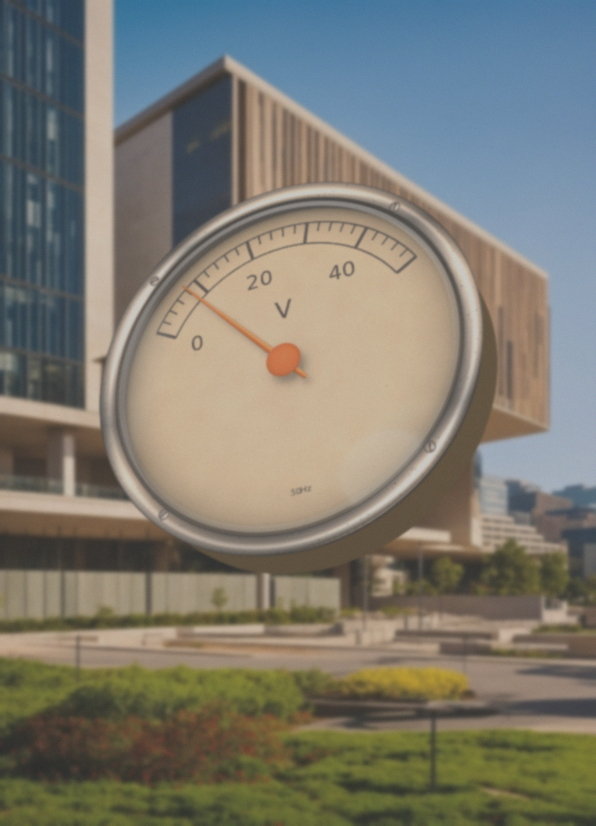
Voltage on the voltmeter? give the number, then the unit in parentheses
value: 8 (V)
